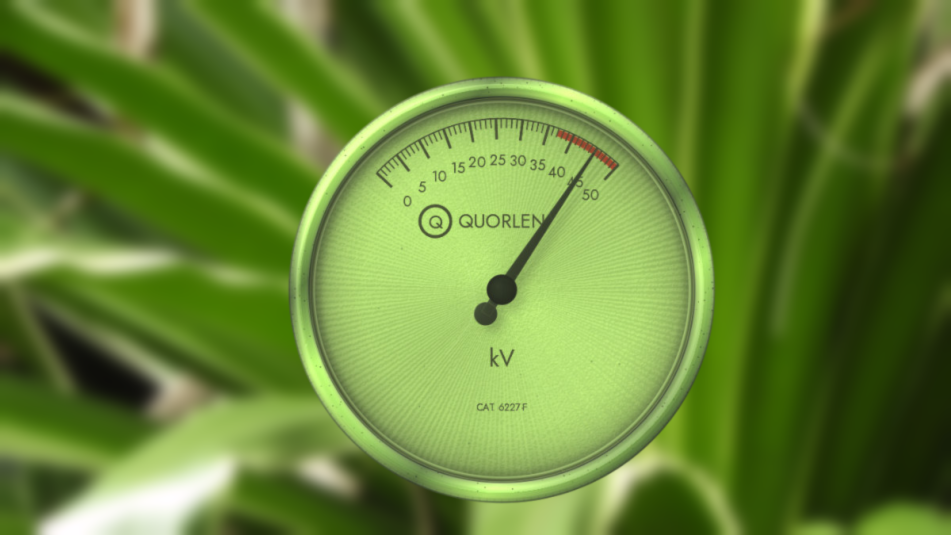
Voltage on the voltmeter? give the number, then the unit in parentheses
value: 45 (kV)
